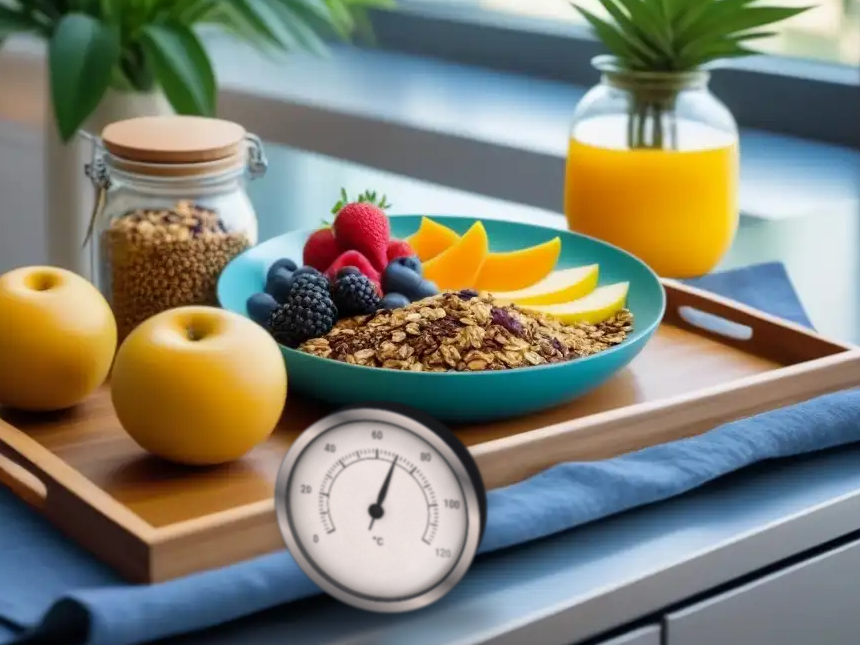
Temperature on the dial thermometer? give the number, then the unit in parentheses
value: 70 (°C)
